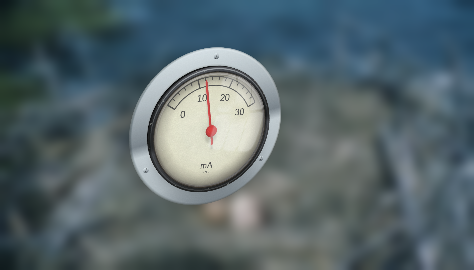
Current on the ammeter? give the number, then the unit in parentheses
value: 12 (mA)
